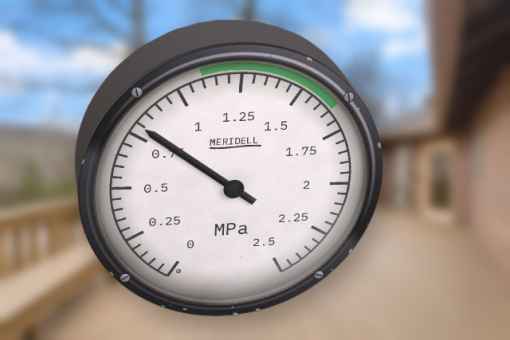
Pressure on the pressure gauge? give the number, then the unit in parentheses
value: 0.8 (MPa)
